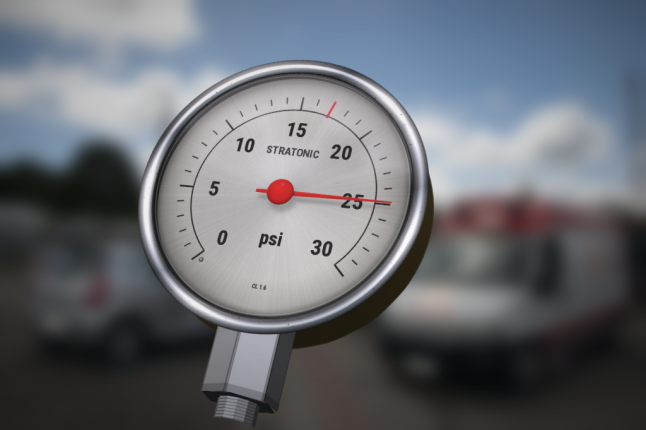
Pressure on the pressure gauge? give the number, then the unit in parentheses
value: 25 (psi)
